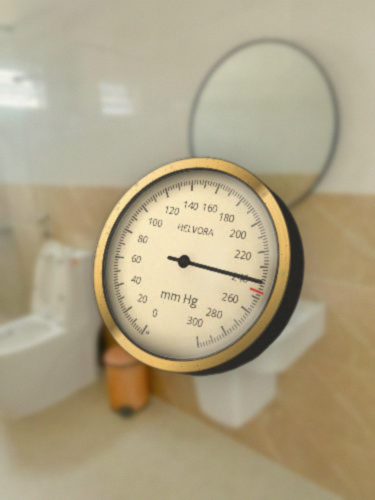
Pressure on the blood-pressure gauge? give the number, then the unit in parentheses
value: 240 (mmHg)
